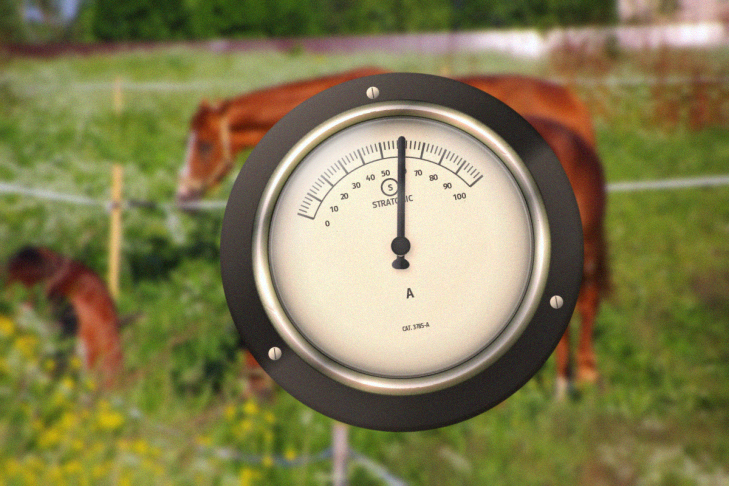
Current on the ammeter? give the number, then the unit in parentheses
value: 60 (A)
